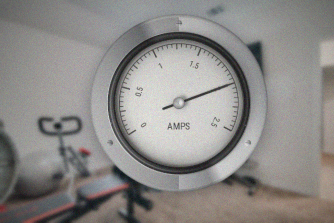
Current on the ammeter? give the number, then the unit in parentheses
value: 2 (A)
